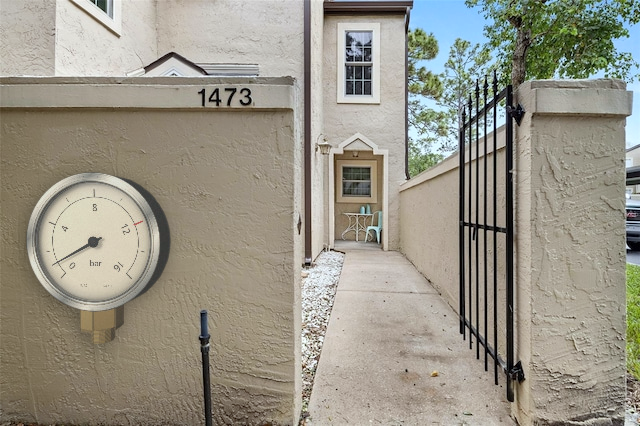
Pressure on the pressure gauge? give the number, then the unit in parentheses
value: 1 (bar)
